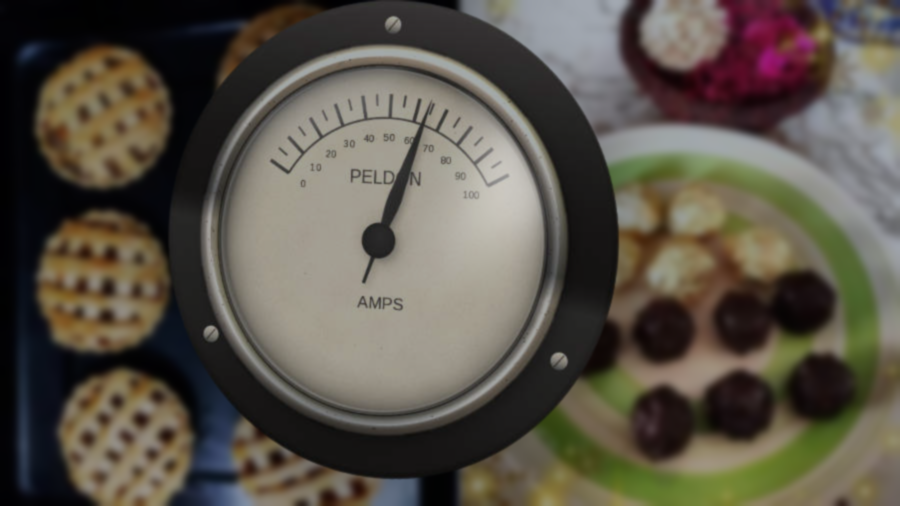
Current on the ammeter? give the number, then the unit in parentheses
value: 65 (A)
